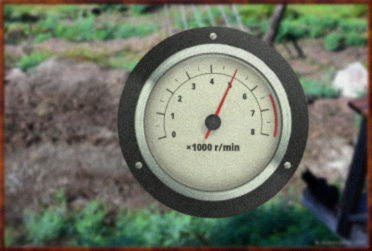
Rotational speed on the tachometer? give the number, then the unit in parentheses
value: 5000 (rpm)
